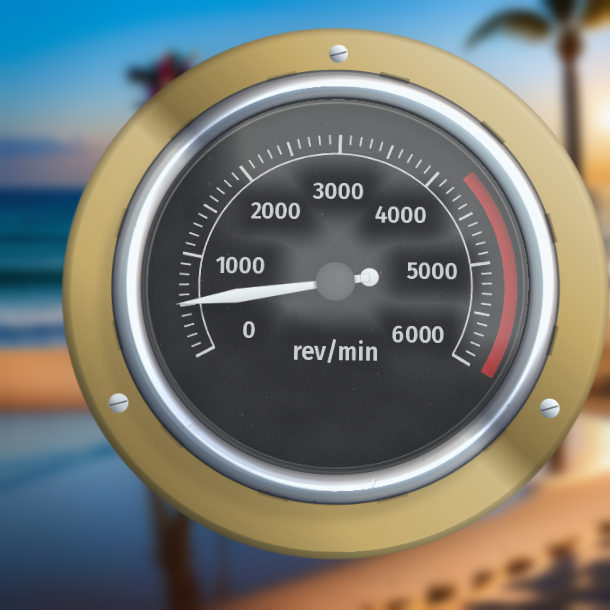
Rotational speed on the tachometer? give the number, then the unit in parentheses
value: 500 (rpm)
